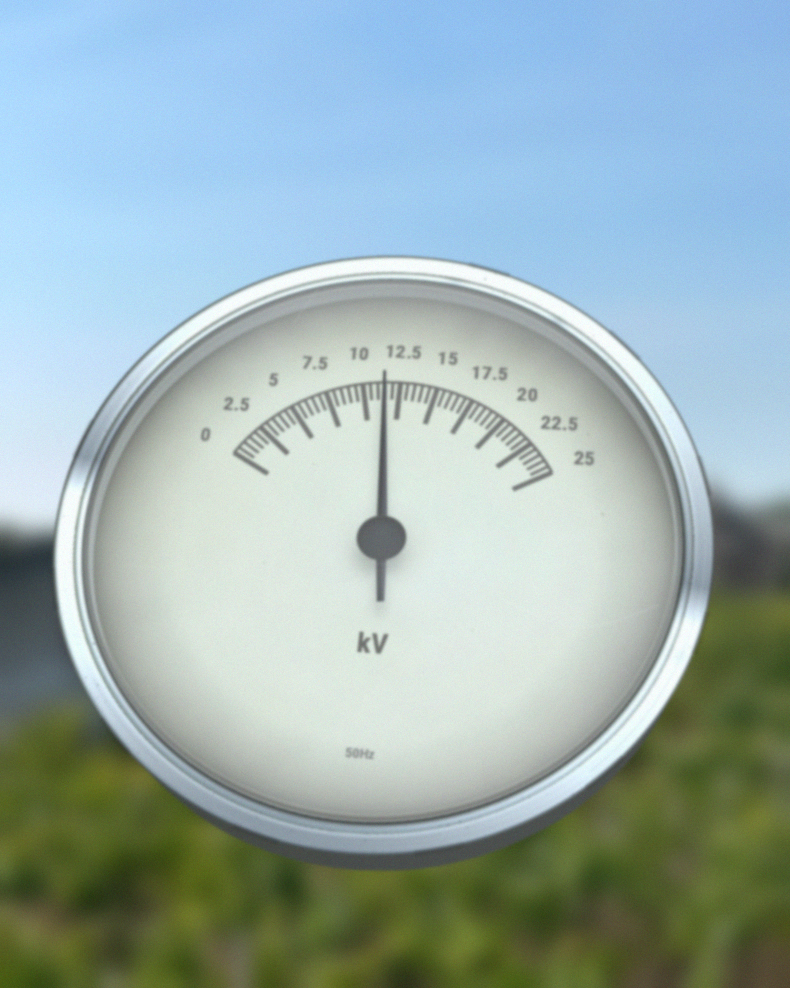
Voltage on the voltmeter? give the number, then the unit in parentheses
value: 11.5 (kV)
